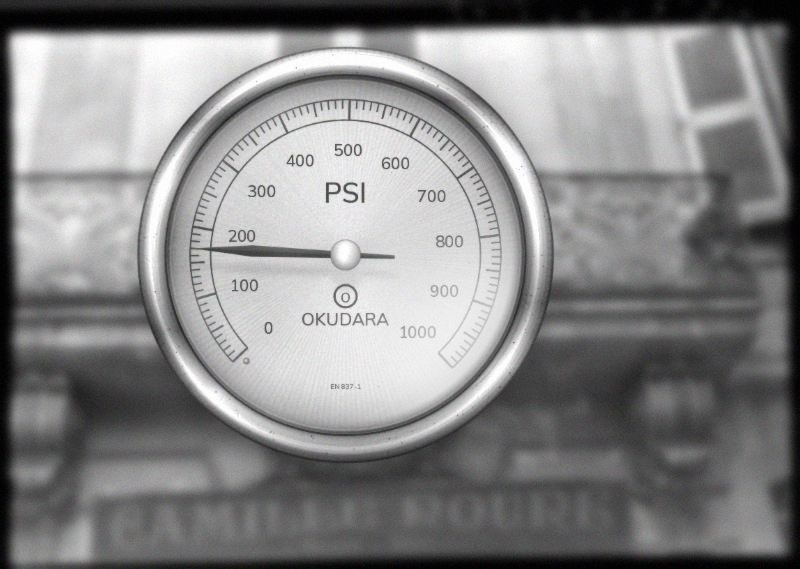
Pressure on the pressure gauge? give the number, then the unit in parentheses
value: 170 (psi)
